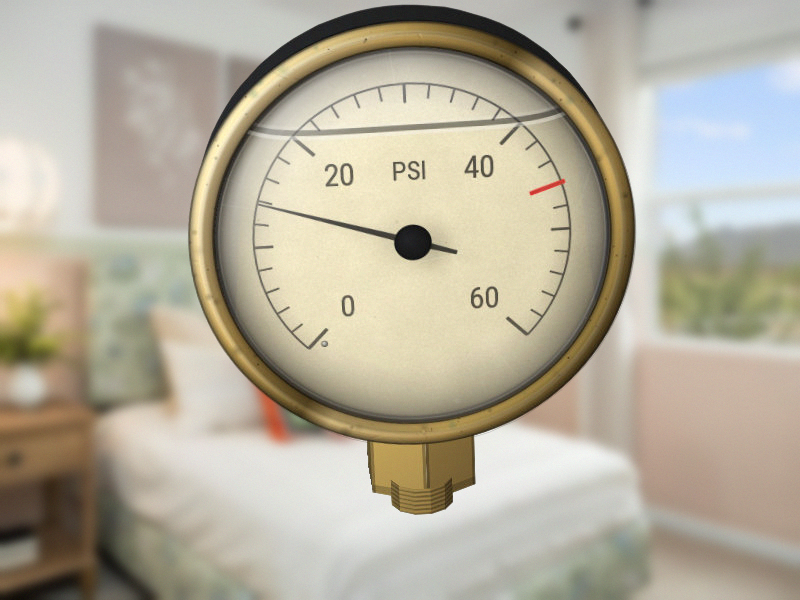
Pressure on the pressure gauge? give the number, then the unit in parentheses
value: 14 (psi)
